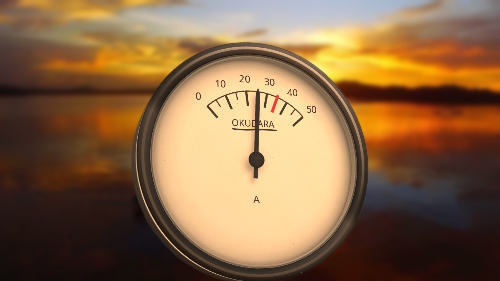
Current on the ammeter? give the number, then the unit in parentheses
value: 25 (A)
